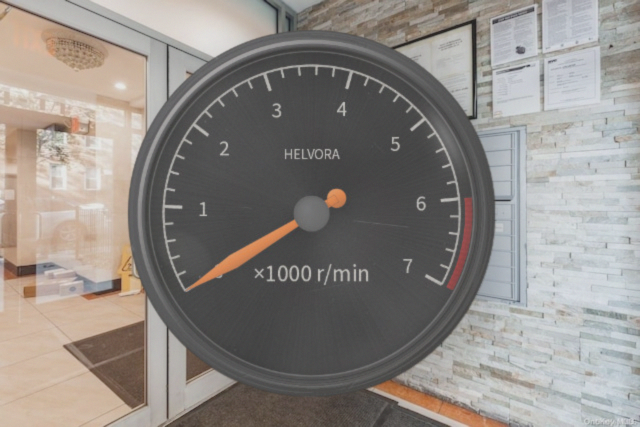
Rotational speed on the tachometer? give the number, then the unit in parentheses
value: 0 (rpm)
